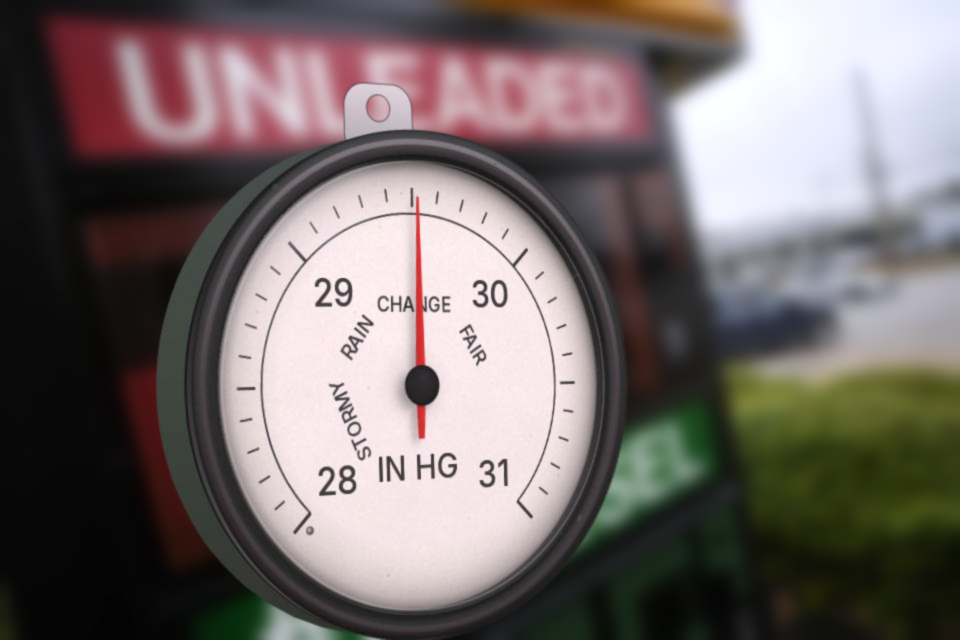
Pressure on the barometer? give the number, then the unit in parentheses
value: 29.5 (inHg)
